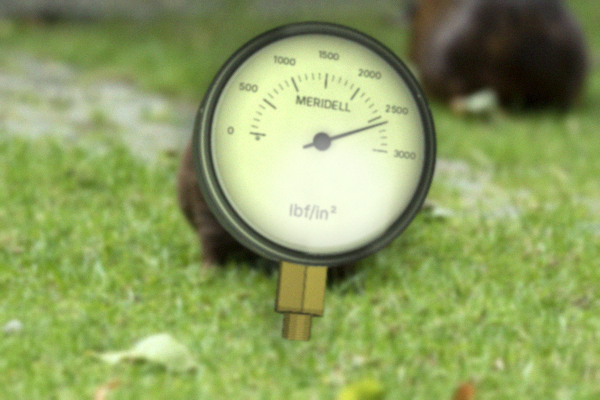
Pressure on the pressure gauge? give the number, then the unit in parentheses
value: 2600 (psi)
